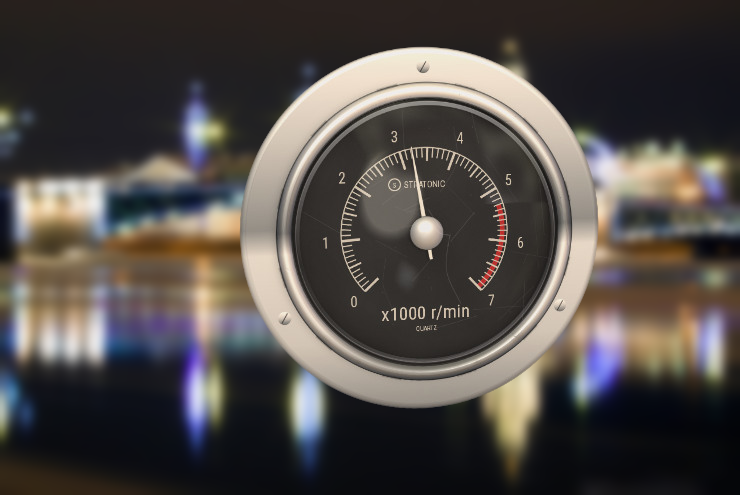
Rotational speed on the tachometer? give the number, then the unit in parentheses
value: 3200 (rpm)
